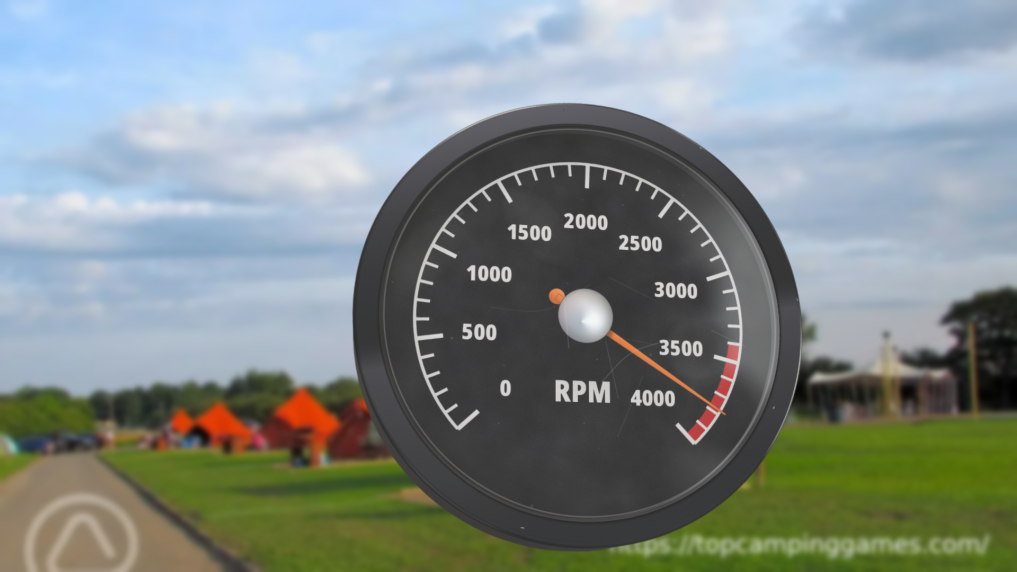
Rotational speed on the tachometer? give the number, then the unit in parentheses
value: 3800 (rpm)
